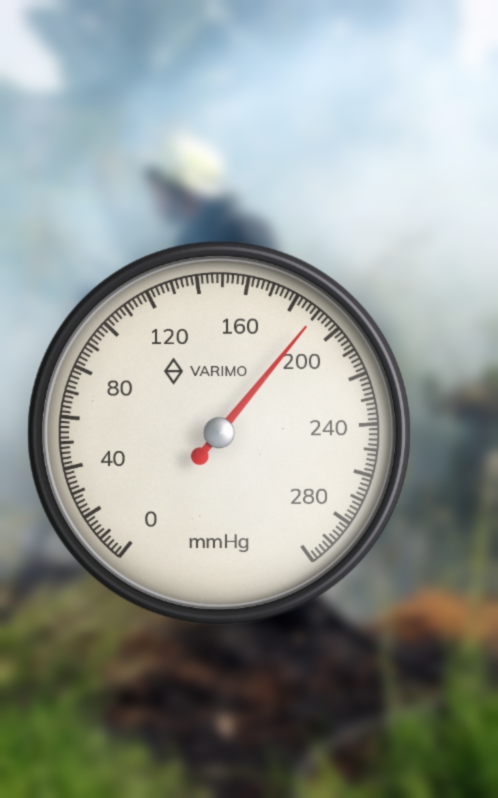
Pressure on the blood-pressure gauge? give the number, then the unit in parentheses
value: 190 (mmHg)
